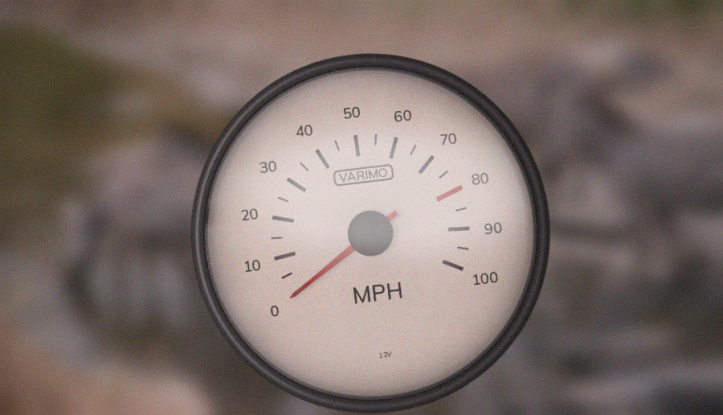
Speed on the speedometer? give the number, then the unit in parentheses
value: 0 (mph)
